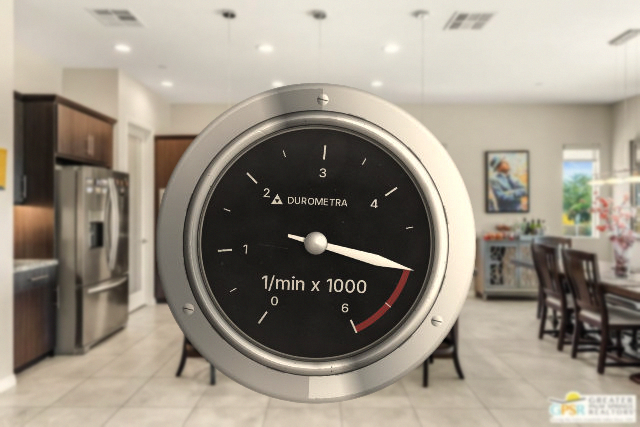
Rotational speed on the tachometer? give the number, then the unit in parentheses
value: 5000 (rpm)
